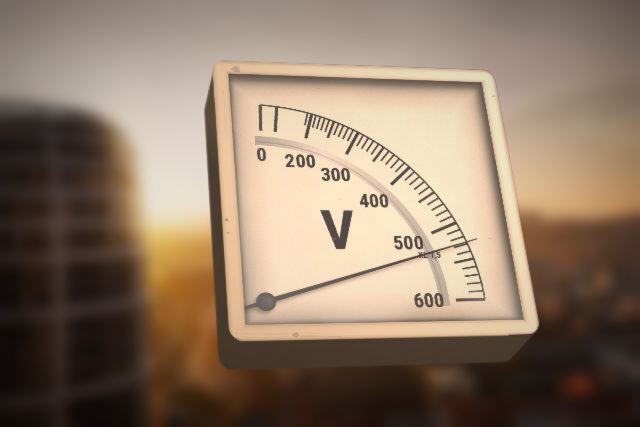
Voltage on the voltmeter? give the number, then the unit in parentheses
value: 530 (V)
